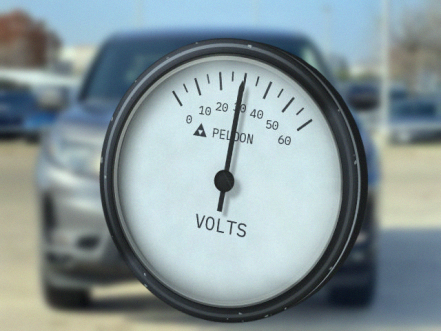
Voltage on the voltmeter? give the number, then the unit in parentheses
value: 30 (V)
